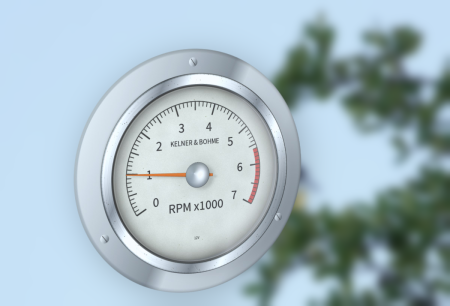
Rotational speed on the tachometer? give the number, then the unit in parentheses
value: 1000 (rpm)
